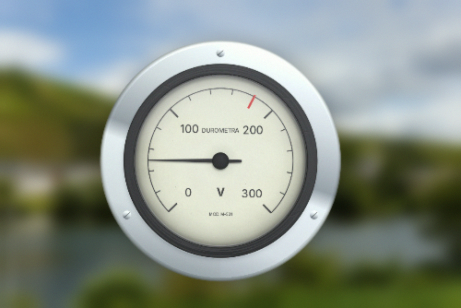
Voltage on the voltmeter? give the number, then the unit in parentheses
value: 50 (V)
